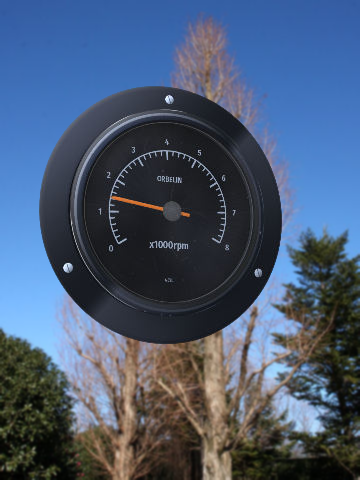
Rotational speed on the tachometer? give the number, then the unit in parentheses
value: 1400 (rpm)
